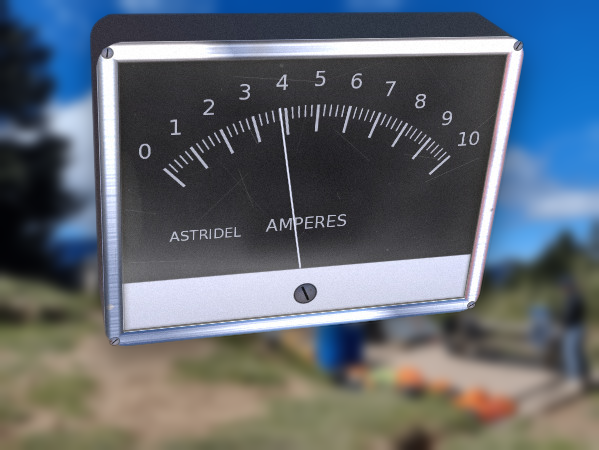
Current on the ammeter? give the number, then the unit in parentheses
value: 3.8 (A)
